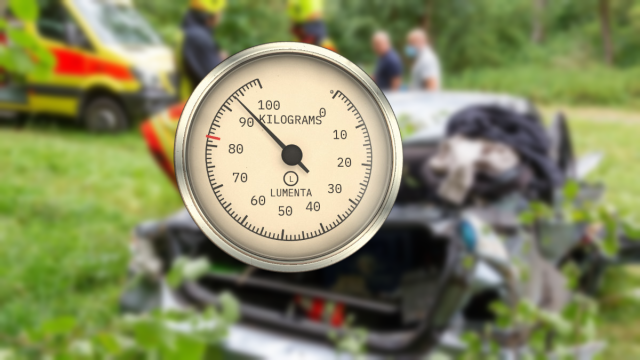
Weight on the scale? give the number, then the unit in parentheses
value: 93 (kg)
